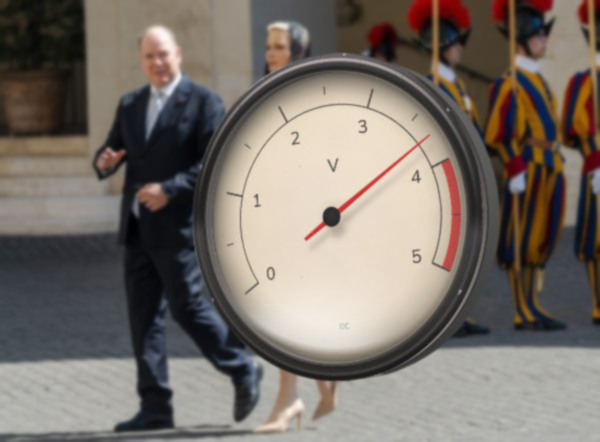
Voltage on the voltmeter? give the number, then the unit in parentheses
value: 3.75 (V)
